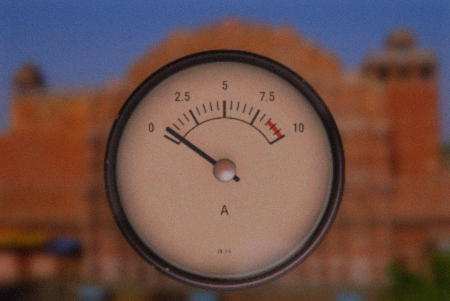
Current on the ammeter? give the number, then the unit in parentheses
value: 0.5 (A)
